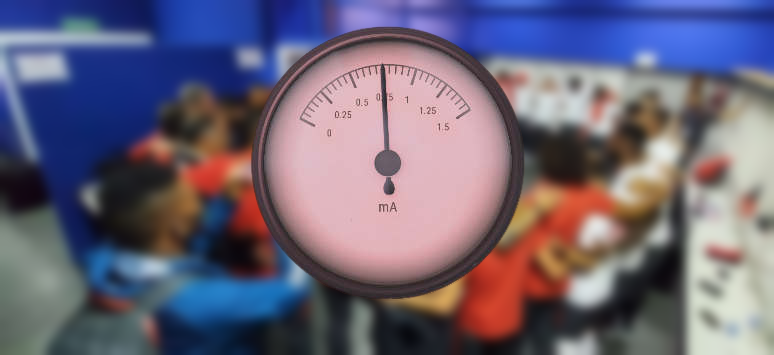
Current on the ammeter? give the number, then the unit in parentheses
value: 0.75 (mA)
